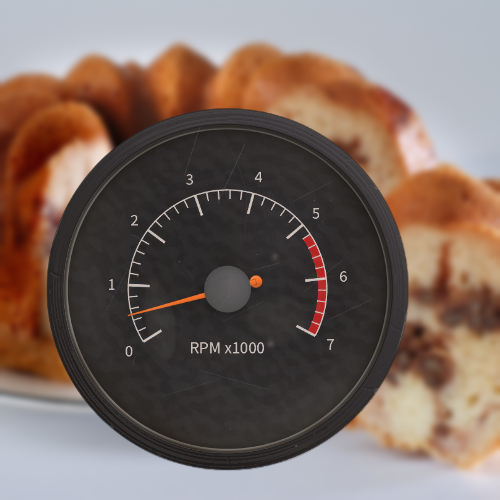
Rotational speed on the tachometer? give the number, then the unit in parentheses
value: 500 (rpm)
